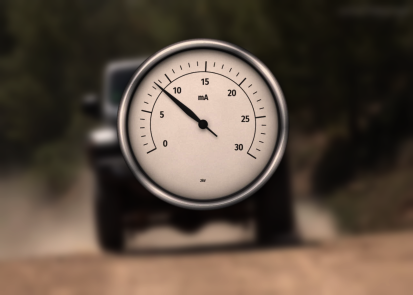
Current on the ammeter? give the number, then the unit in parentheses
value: 8.5 (mA)
